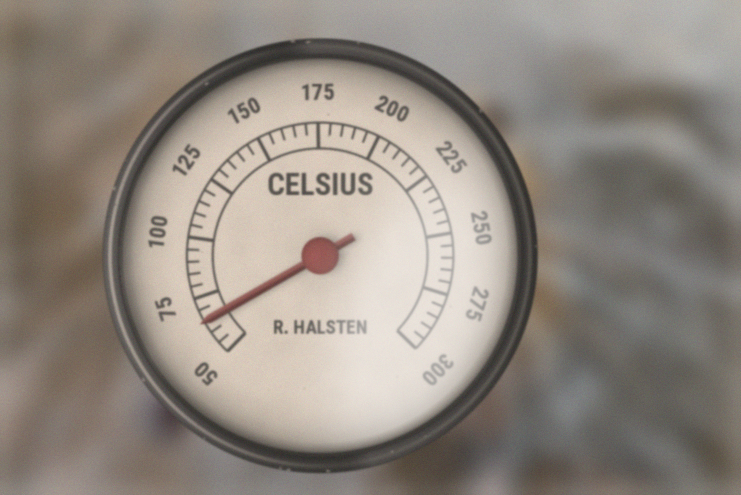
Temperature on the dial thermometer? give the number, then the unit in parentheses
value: 65 (°C)
